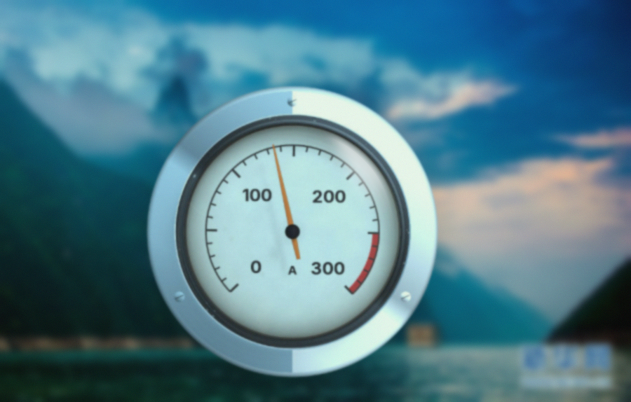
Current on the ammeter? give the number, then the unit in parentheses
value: 135 (A)
